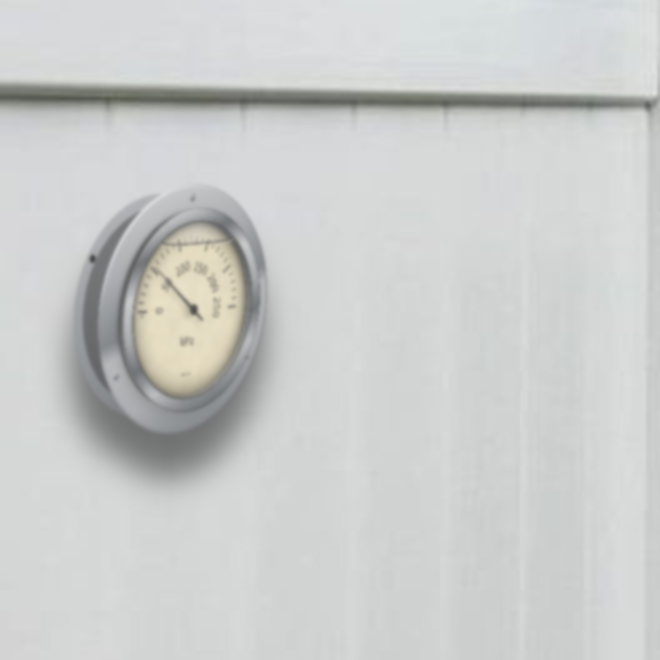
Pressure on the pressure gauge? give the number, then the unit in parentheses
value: 50 (kPa)
